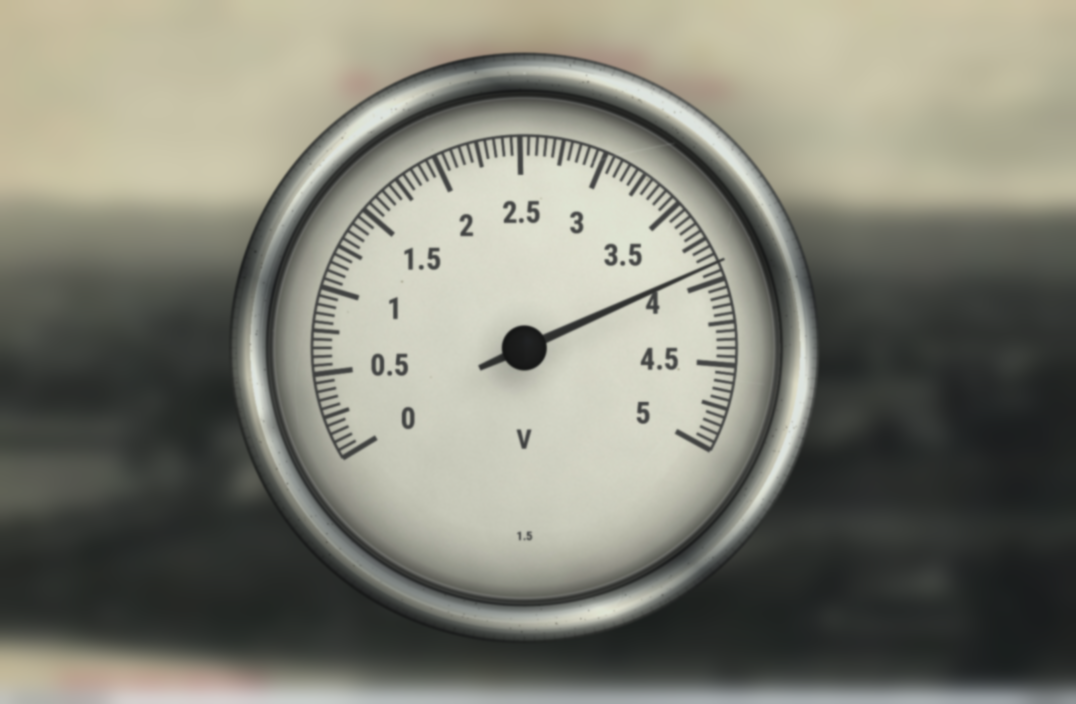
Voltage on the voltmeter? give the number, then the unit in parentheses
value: 3.9 (V)
